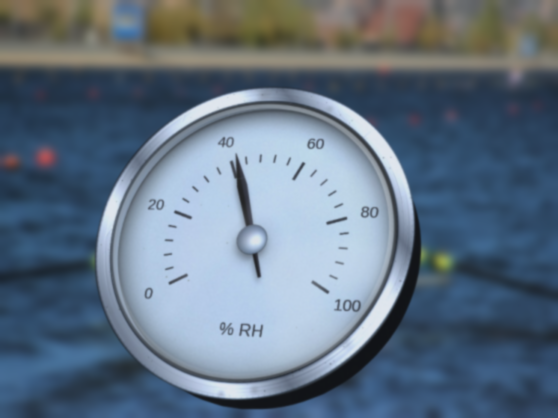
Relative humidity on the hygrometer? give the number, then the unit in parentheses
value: 42 (%)
